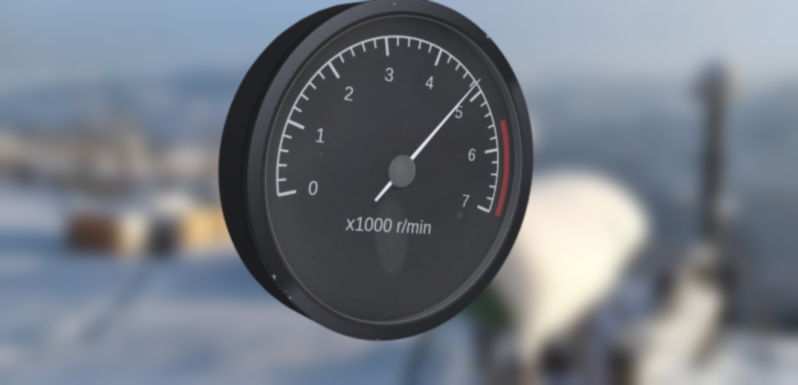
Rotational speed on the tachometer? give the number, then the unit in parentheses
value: 4800 (rpm)
